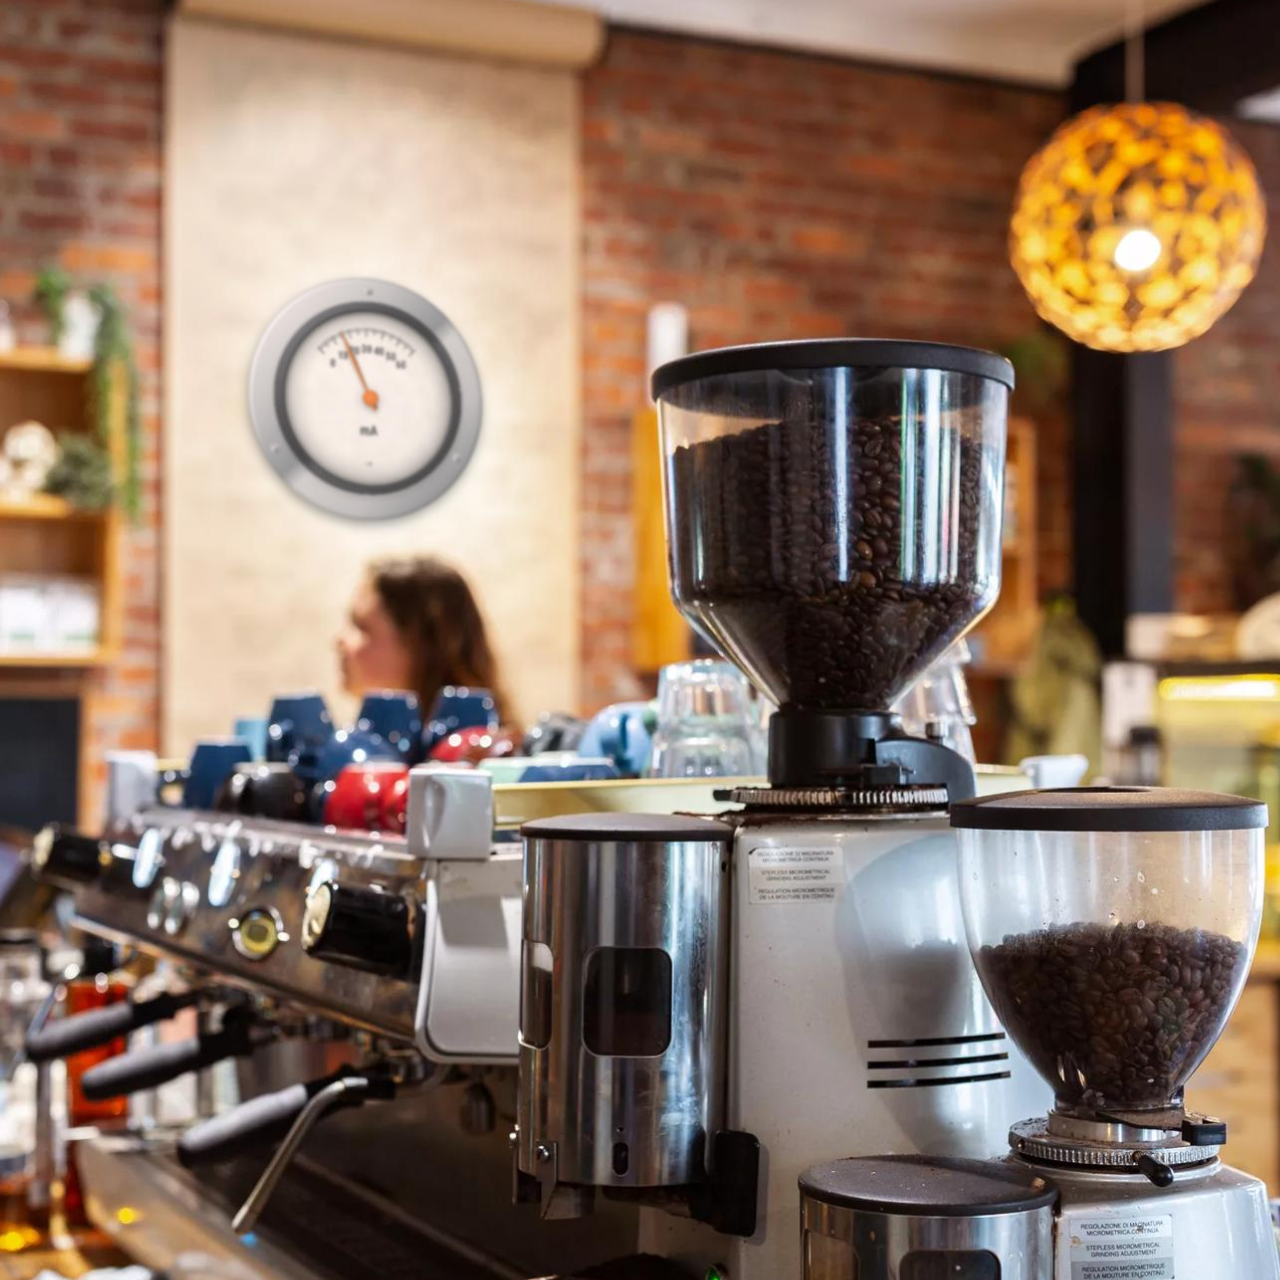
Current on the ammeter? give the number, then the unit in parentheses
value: 15 (mA)
